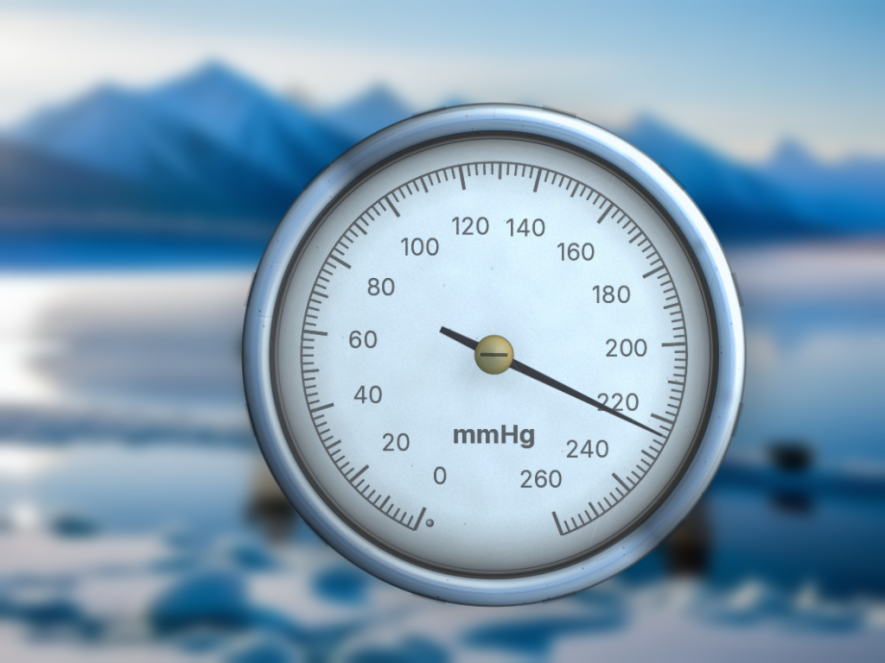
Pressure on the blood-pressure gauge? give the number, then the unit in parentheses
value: 224 (mmHg)
